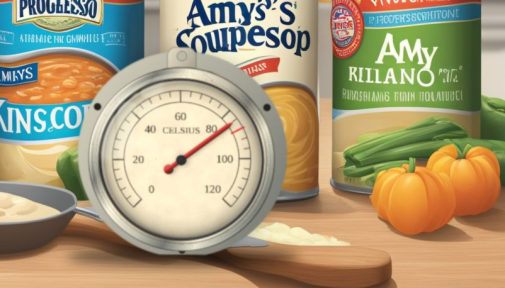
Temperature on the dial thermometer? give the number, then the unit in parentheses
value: 84 (°C)
